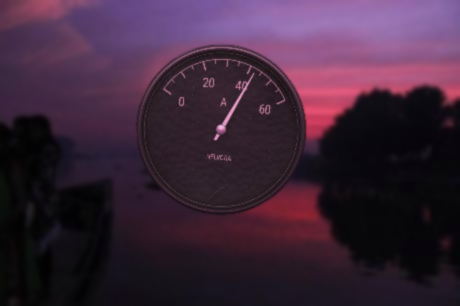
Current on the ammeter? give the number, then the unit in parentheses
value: 42.5 (A)
